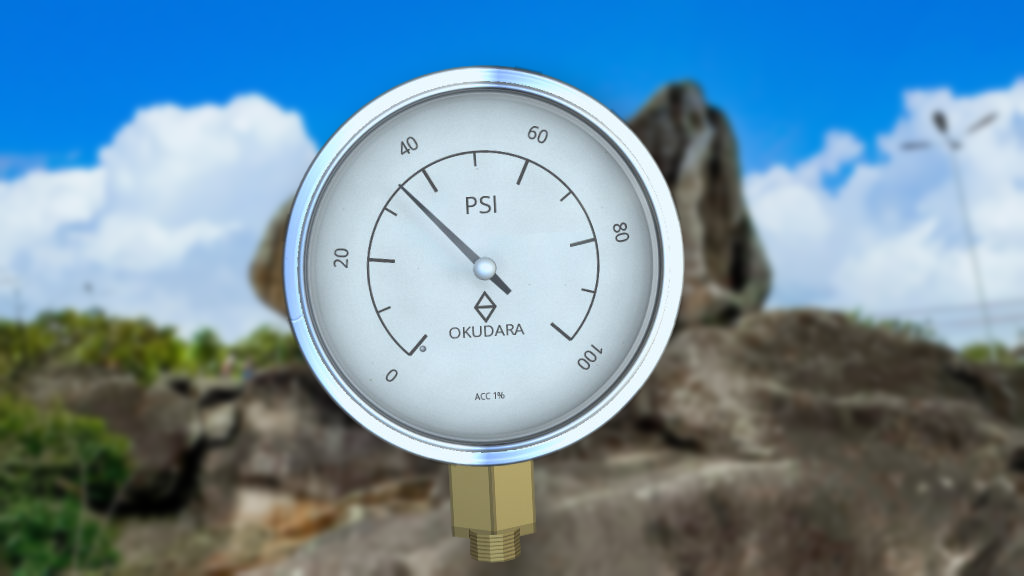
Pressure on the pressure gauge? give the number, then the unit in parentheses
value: 35 (psi)
